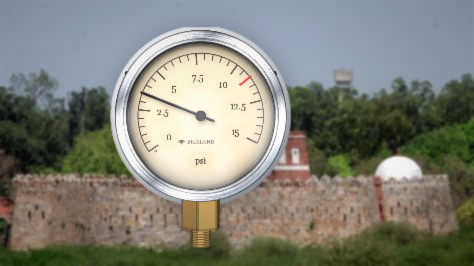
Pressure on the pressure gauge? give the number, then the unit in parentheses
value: 3.5 (psi)
